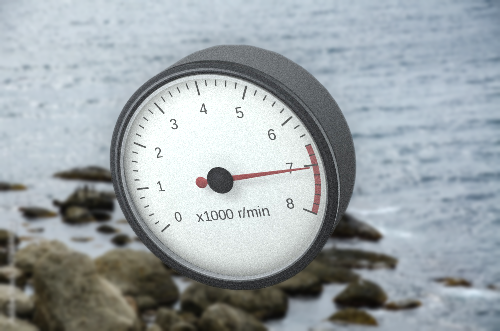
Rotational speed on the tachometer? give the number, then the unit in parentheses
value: 7000 (rpm)
